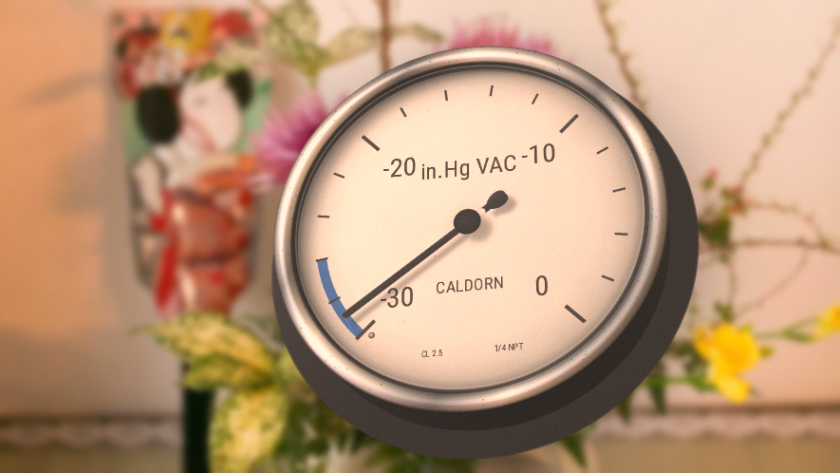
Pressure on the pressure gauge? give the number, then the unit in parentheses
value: -29 (inHg)
